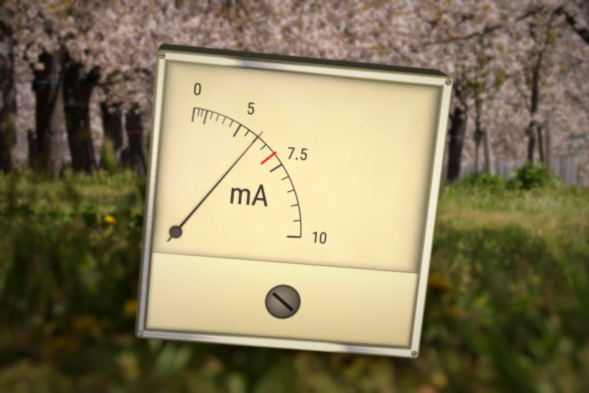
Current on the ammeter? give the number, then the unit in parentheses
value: 6 (mA)
